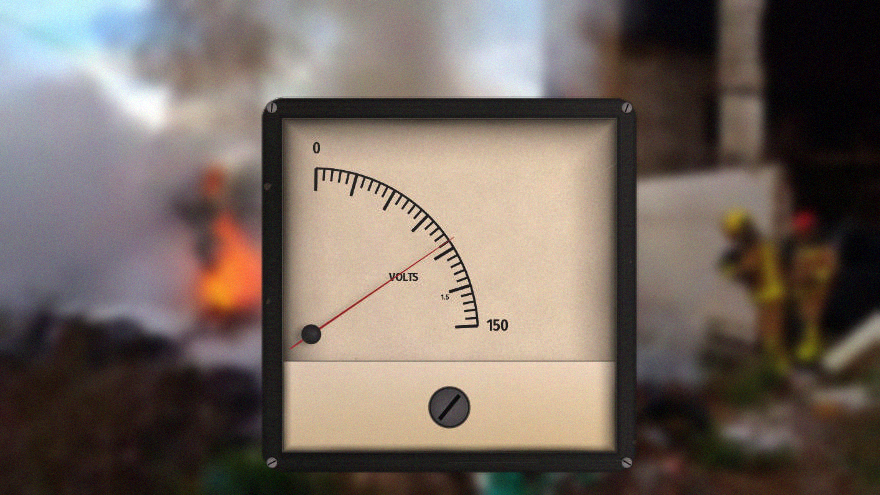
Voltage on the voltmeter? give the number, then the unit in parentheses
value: 95 (V)
